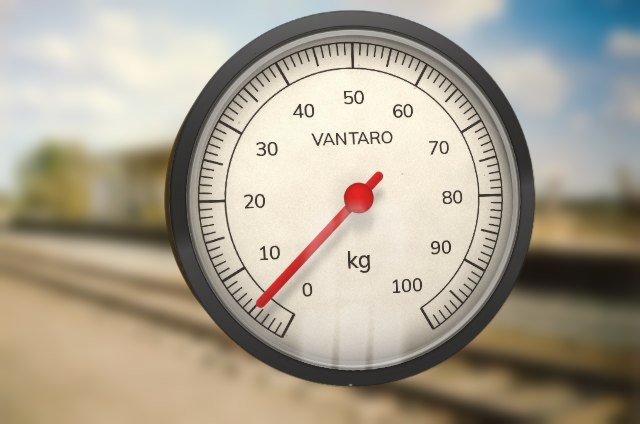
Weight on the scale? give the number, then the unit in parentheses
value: 5 (kg)
